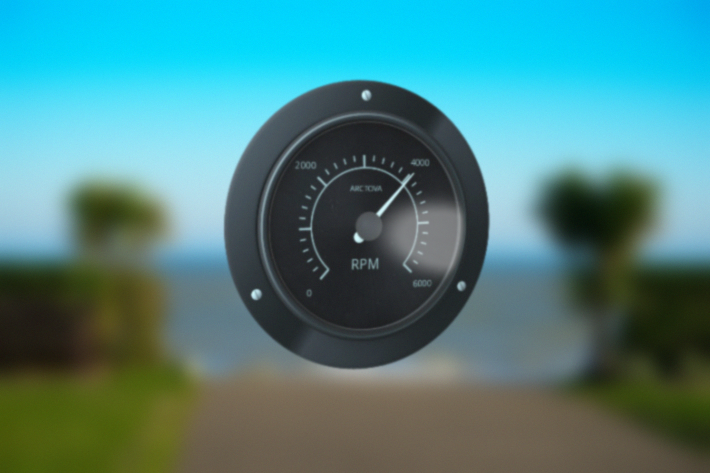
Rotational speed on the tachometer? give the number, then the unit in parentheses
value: 4000 (rpm)
